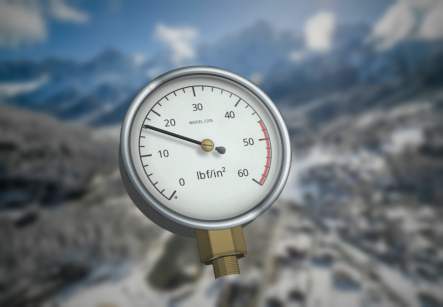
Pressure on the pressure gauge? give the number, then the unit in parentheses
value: 16 (psi)
